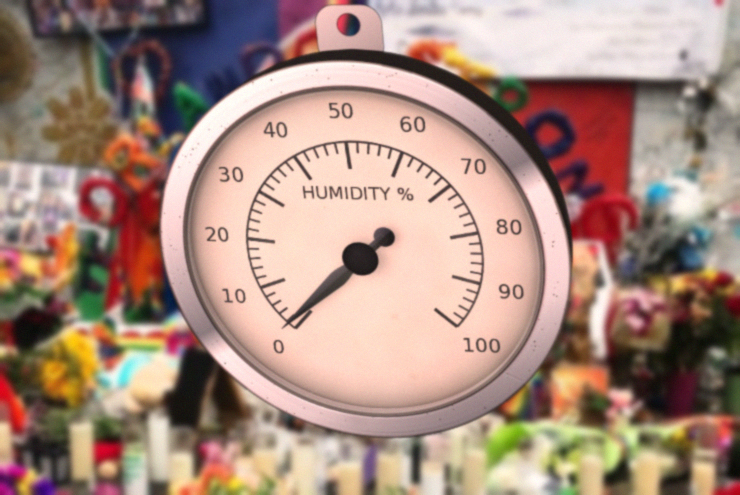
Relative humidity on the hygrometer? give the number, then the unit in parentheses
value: 2 (%)
